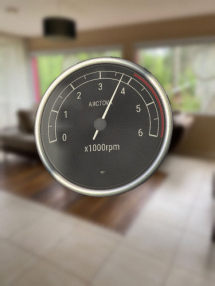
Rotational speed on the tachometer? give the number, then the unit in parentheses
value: 3750 (rpm)
